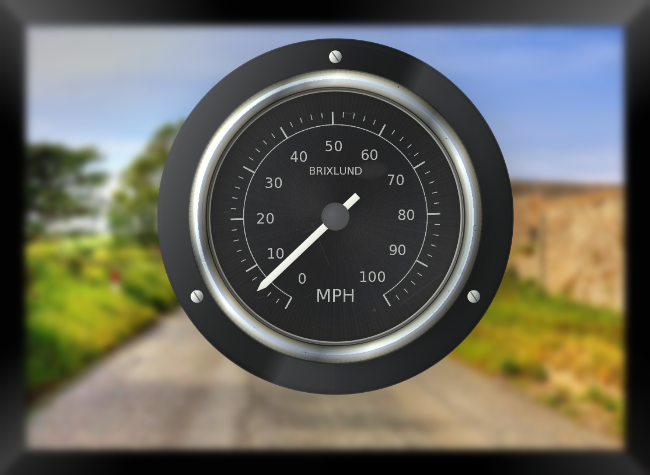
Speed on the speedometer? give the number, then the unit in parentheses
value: 6 (mph)
